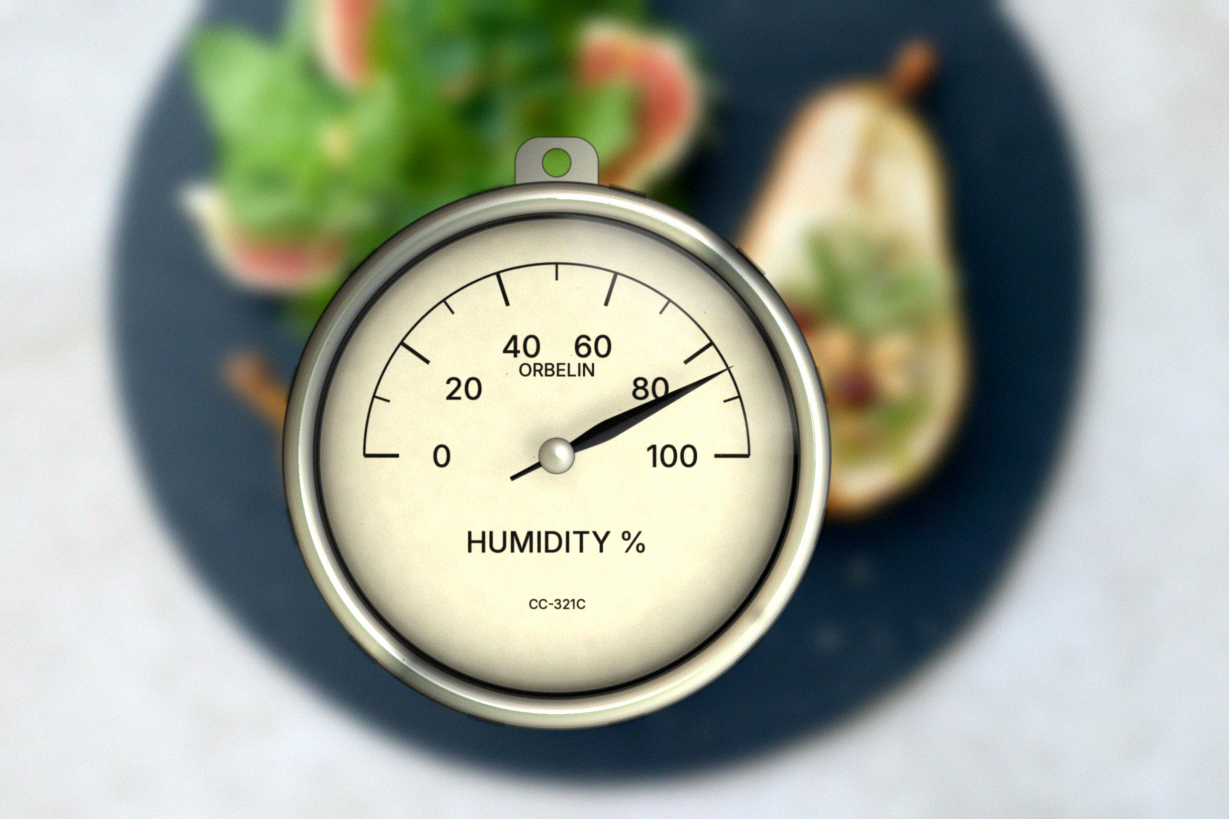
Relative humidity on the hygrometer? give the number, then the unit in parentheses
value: 85 (%)
